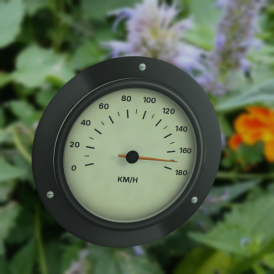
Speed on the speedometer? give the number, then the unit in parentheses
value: 170 (km/h)
